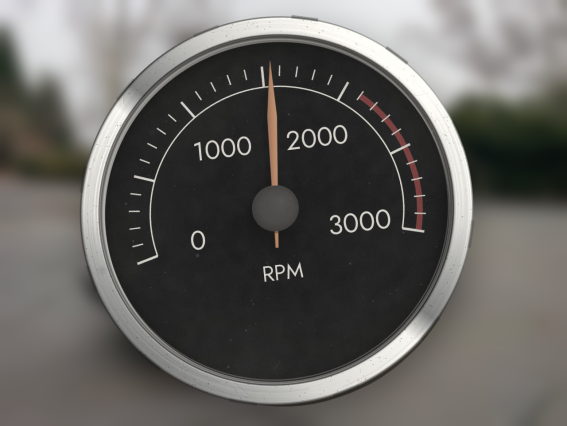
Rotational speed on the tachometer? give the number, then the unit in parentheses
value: 1550 (rpm)
